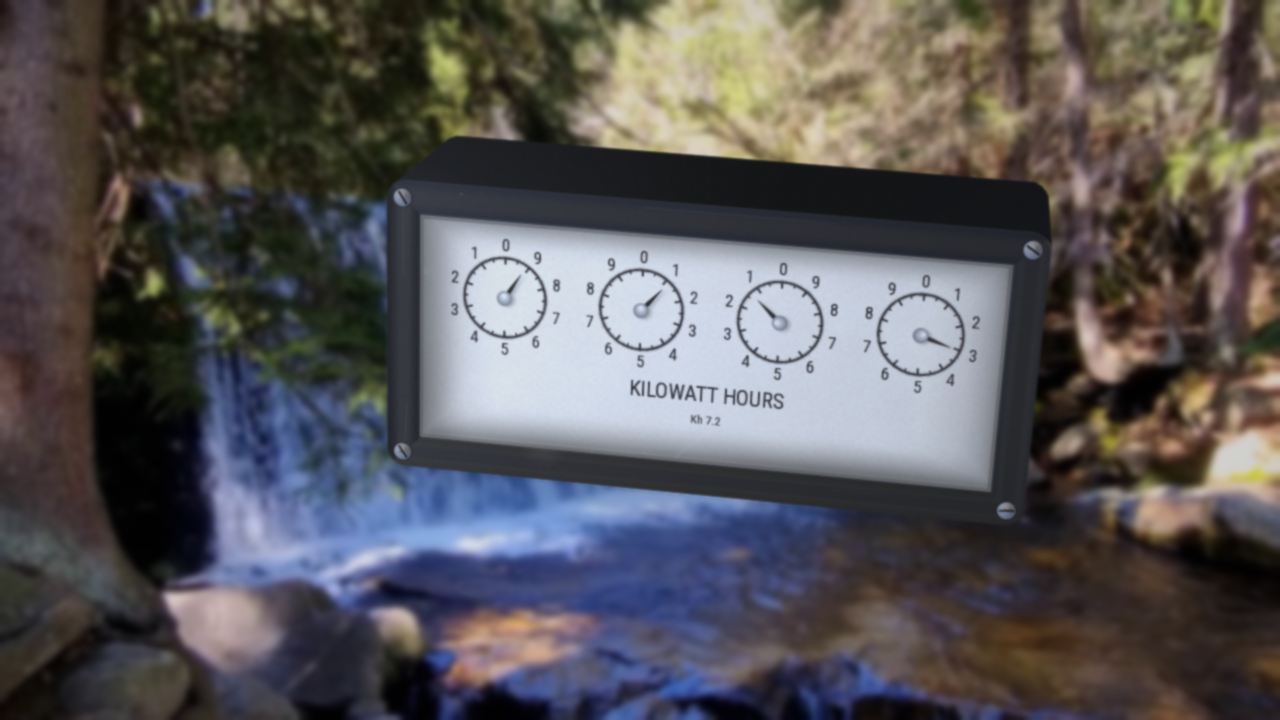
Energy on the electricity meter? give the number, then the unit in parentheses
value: 9113 (kWh)
